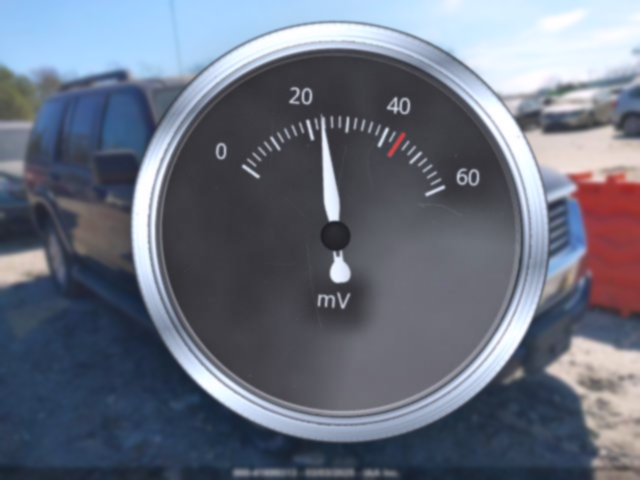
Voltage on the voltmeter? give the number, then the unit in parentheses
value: 24 (mV)
